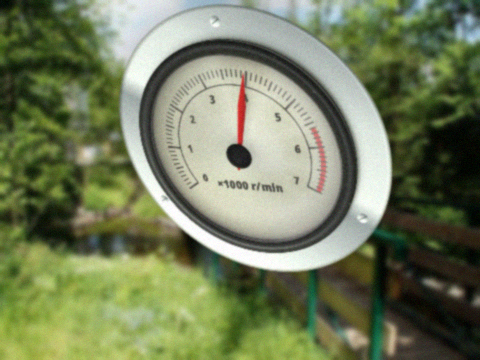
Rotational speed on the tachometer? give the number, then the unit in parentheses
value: 4000 (rpm)
